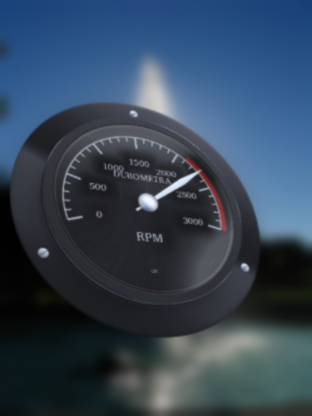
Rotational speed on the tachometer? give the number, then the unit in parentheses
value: 2300 (rpm)
